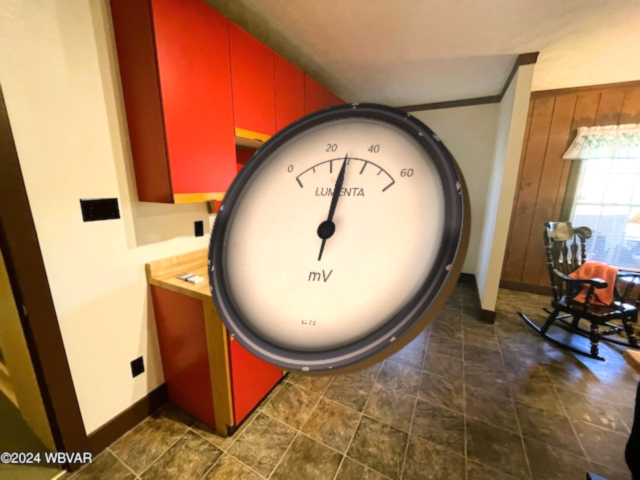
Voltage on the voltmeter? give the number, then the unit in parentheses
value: 30 (mV)
